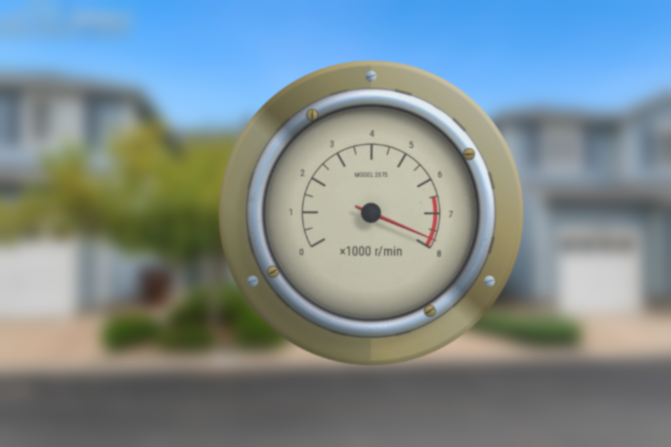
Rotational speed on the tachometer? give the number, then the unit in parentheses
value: 7750 (rpm)
